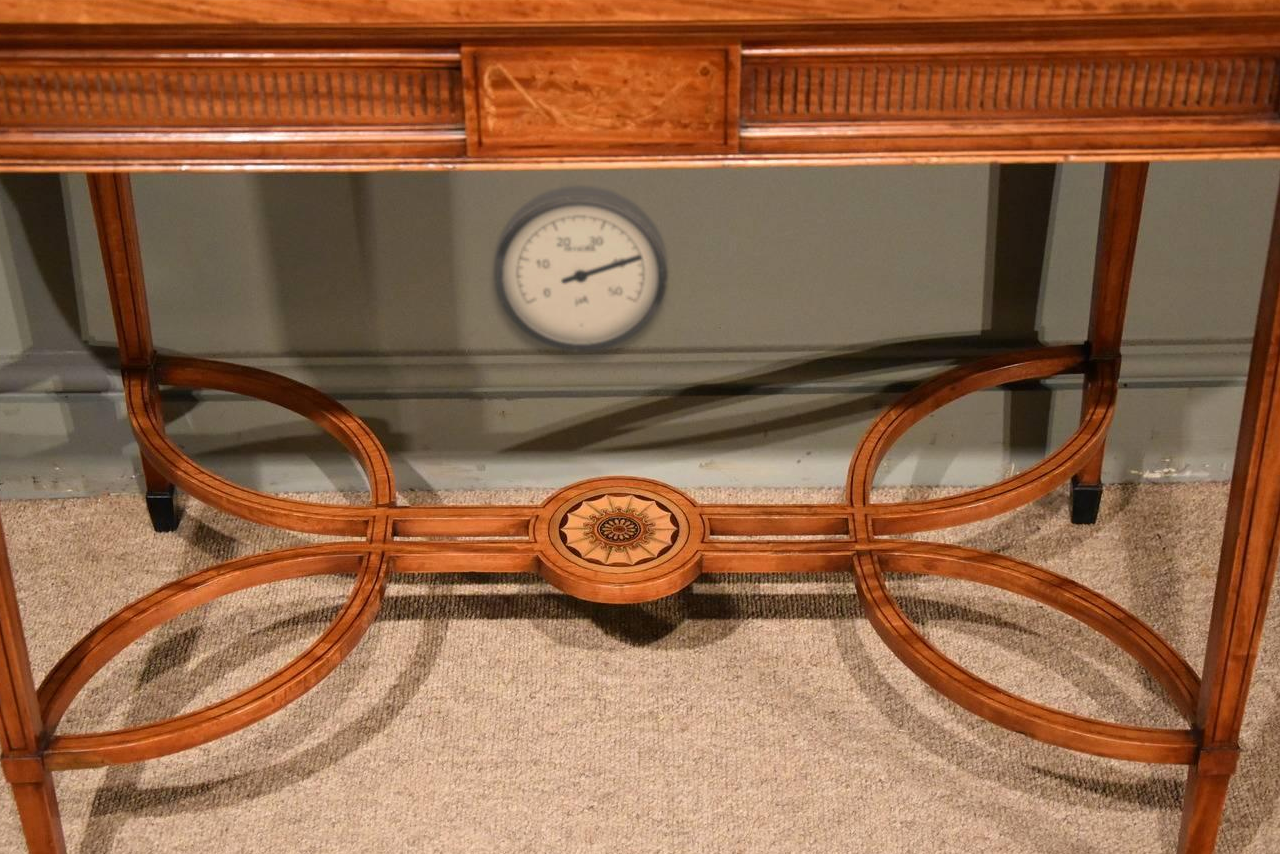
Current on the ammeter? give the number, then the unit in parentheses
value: 40 (µA)
